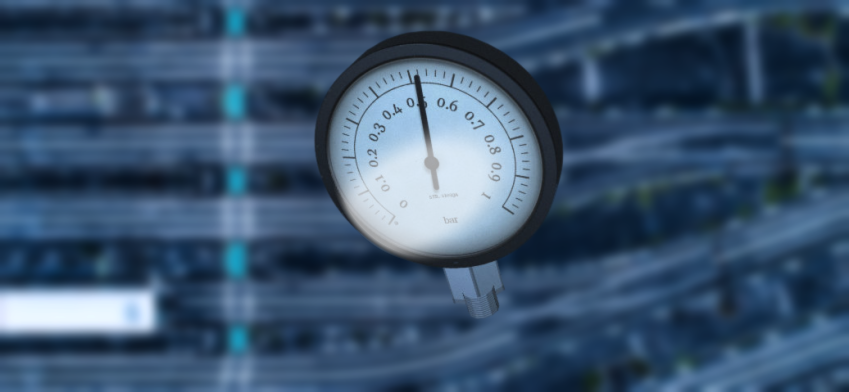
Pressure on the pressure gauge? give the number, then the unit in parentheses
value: 0.52 (bar)
